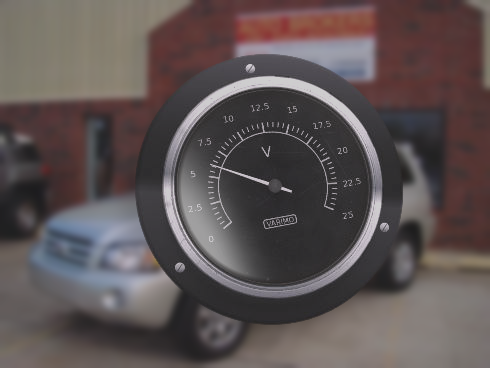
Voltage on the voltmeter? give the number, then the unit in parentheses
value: 6 (V)
